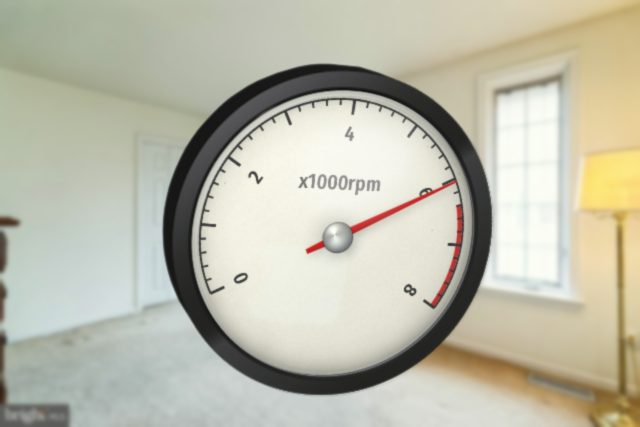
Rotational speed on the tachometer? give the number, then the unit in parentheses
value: 6000 (rpm)
